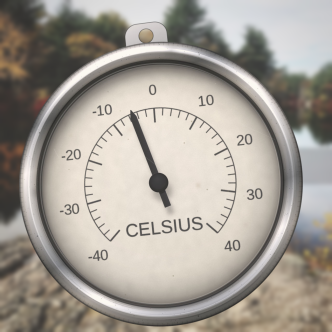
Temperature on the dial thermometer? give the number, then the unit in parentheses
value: -5 (°C)
